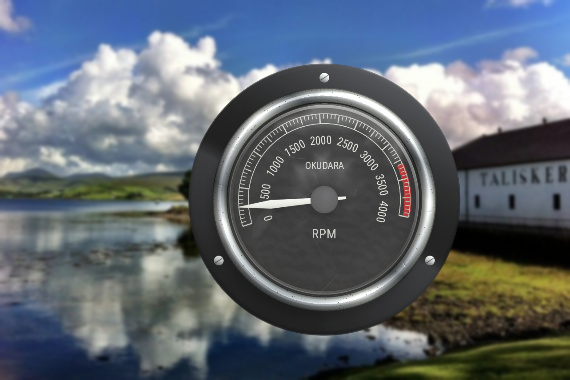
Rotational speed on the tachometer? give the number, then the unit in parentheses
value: 250 (rpm)
